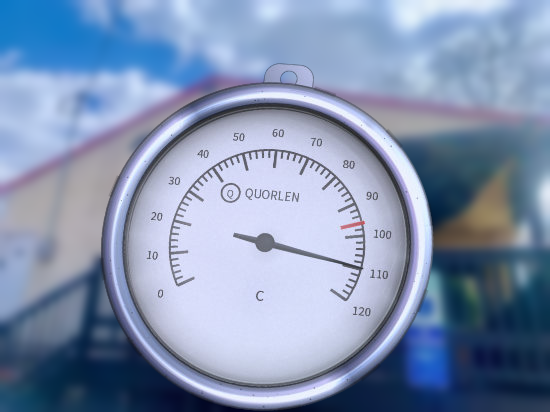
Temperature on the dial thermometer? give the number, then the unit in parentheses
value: 110 (°C)
